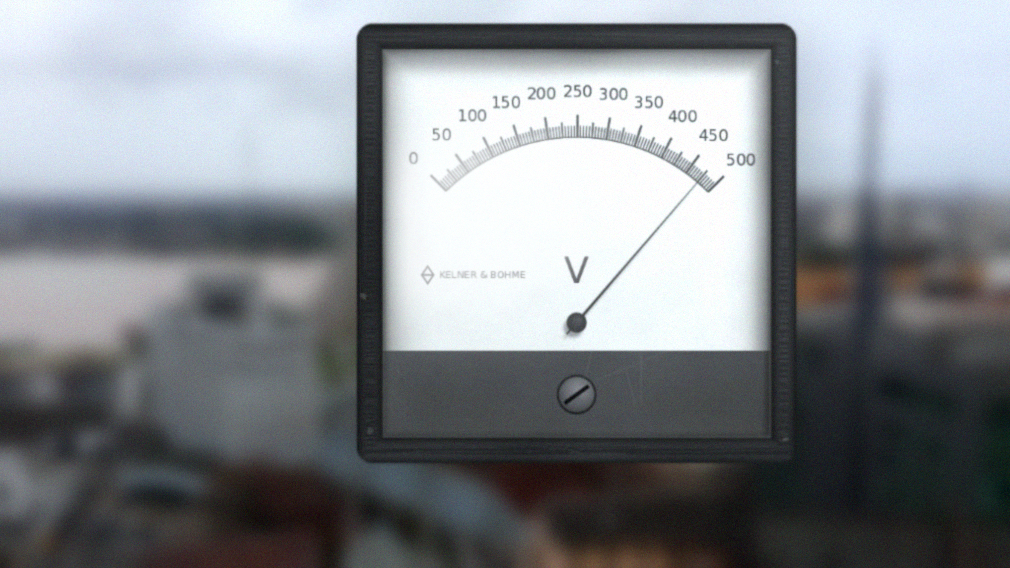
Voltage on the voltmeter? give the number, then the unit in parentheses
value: 475 (V)
